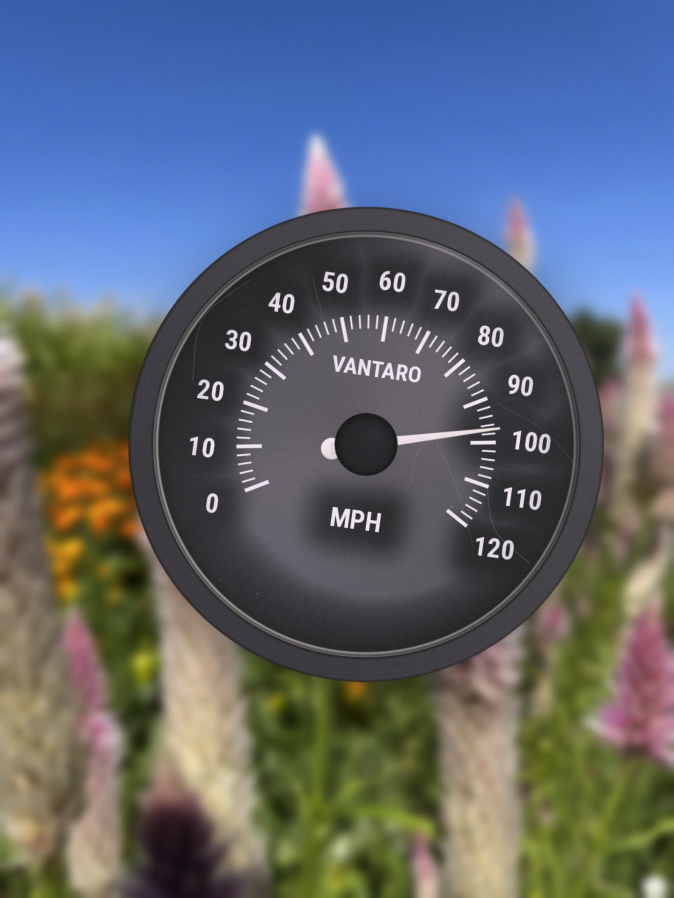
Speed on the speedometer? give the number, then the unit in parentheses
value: 97 (mph)
